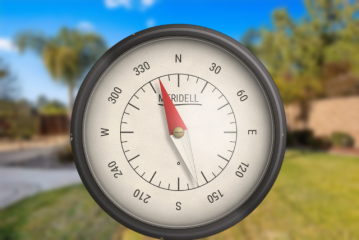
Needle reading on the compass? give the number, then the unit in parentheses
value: 340 (°)
